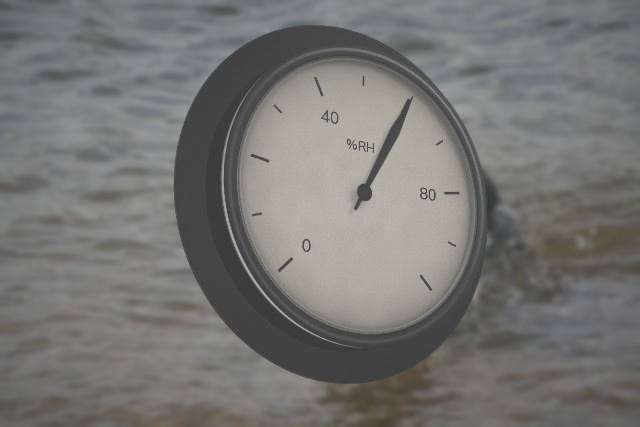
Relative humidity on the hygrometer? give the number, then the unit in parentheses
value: 60 (%)
